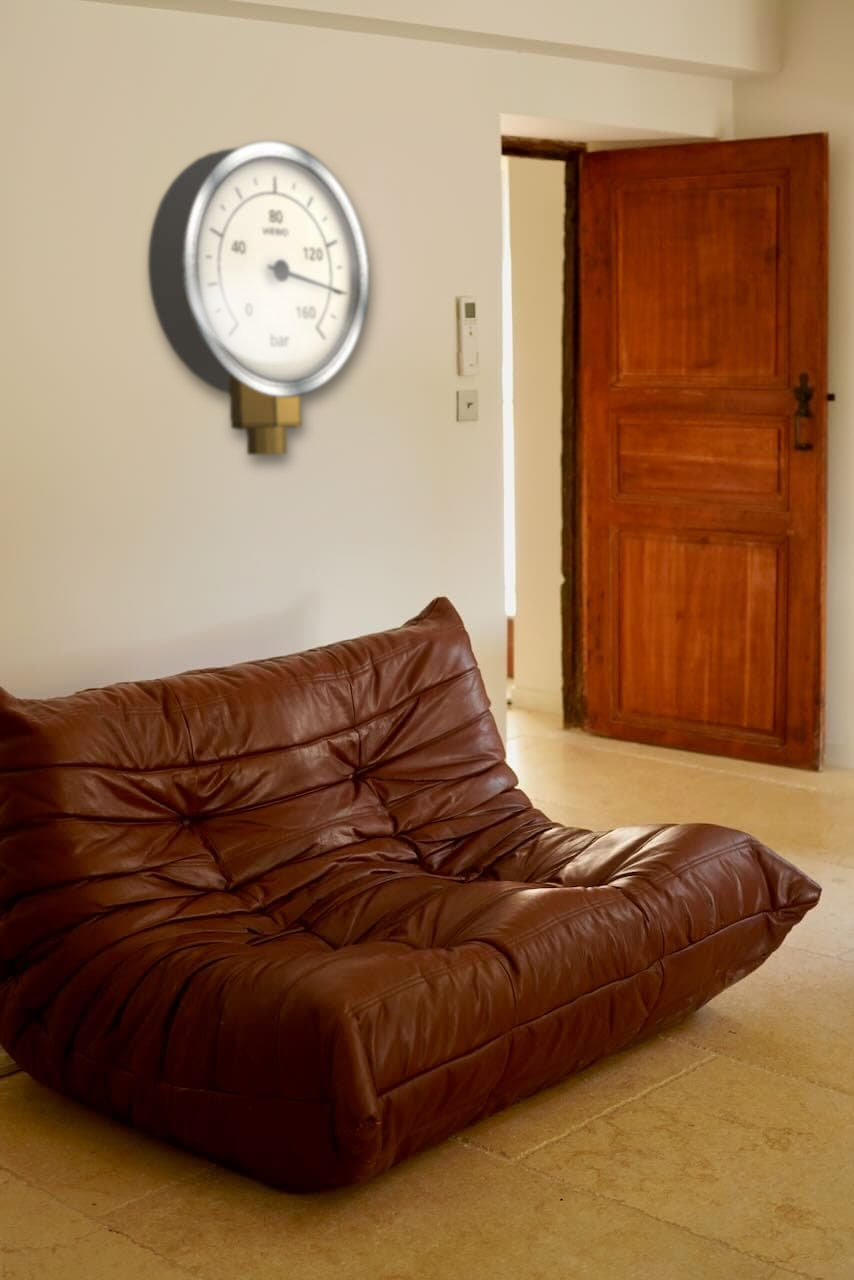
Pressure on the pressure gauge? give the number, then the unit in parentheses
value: 140 (bar)
